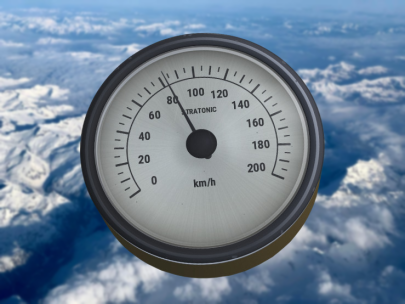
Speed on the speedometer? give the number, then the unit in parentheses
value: 82.5 (km/h)
